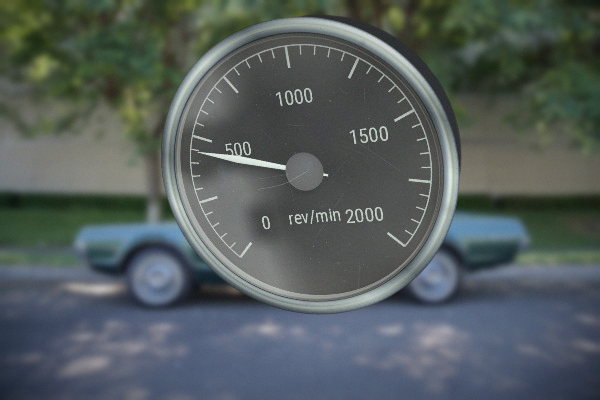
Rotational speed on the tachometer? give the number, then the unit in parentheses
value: 450 (rpm)
